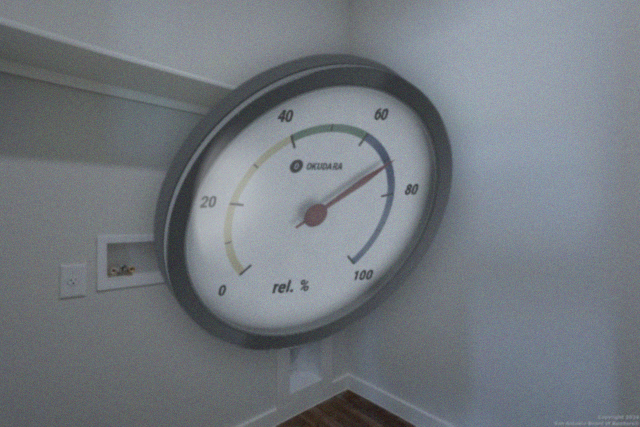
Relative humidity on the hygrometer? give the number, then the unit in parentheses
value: 70 (%)
